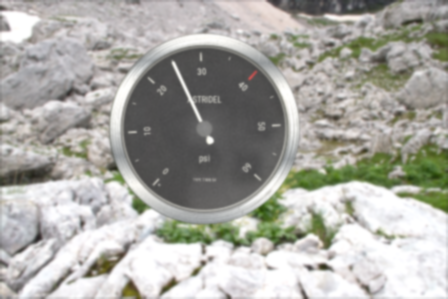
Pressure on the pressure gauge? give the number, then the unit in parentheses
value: 25 (psi)
